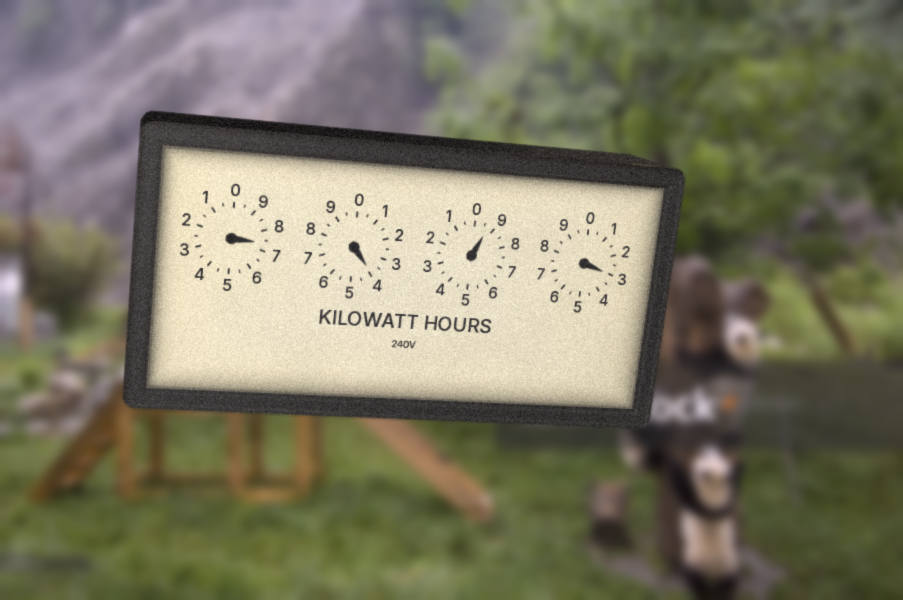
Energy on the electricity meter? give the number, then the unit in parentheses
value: 7393 (kWh)
